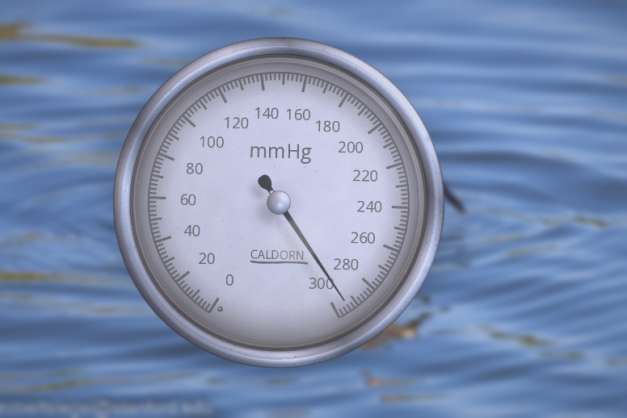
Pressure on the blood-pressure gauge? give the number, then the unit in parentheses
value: 294 (mmHg)
